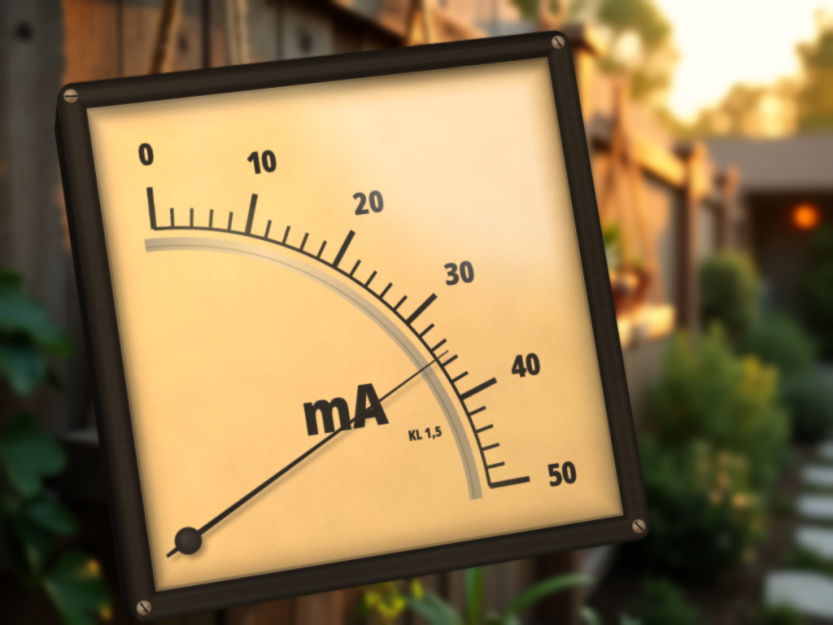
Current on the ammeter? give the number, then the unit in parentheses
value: 35 (mA)
